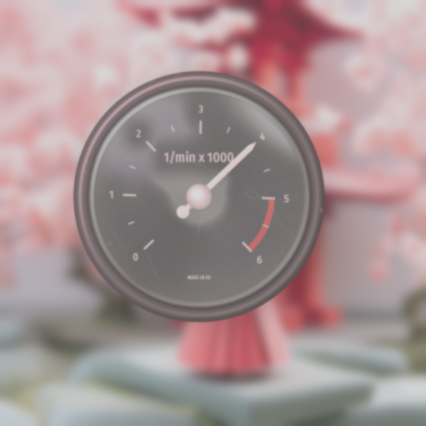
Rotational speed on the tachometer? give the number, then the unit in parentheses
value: 4000 (rpm)
